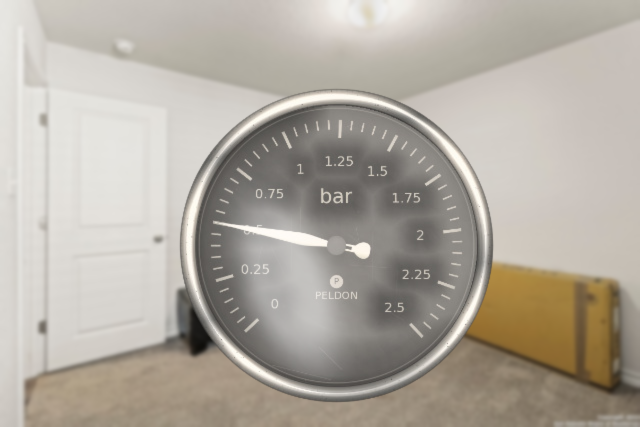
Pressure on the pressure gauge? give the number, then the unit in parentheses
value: 0.5 (bar)
